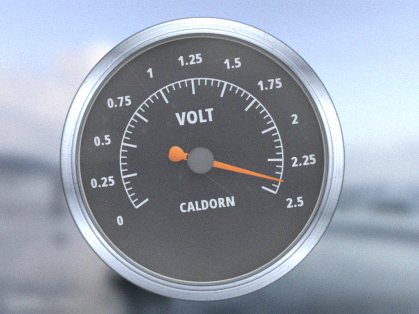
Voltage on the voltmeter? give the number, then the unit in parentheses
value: 2.4 (V)
